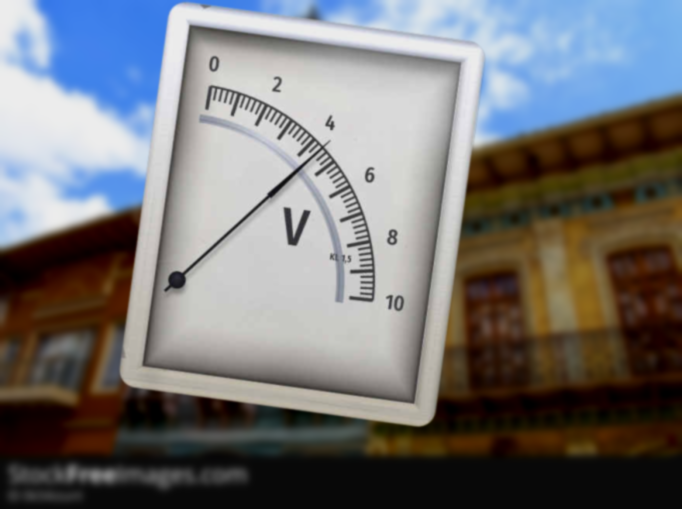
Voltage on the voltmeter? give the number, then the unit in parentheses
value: 4.4 (V)
